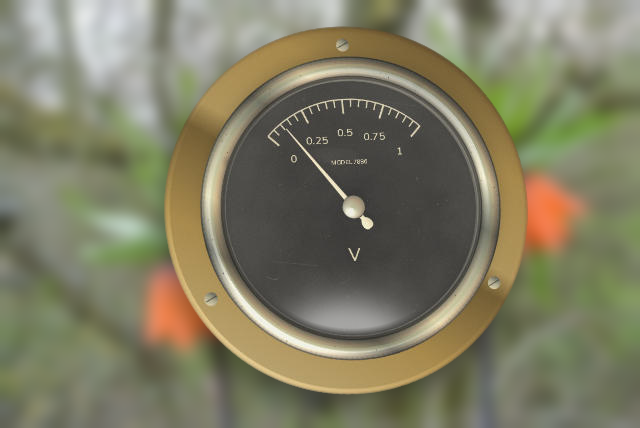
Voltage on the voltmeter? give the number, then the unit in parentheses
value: 0.1 (V)
